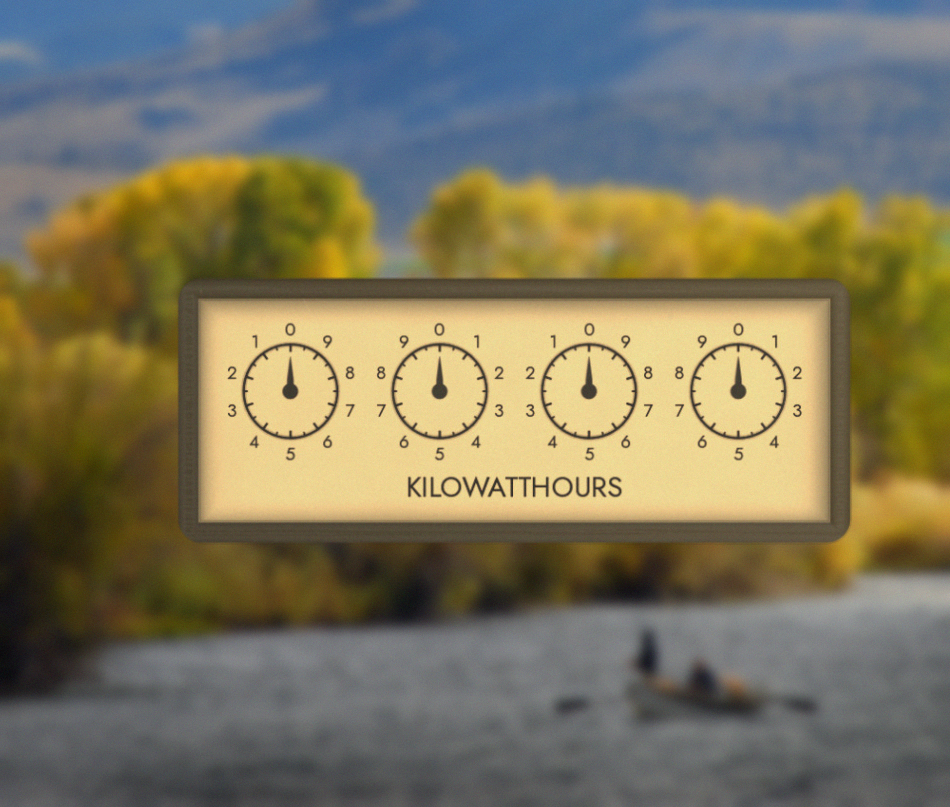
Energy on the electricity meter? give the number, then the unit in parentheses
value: 0 (kWh)
